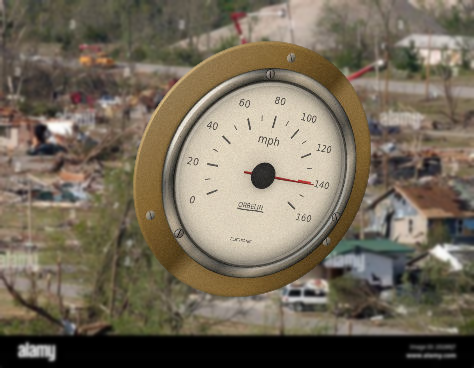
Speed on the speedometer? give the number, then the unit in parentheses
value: 140 (mph)
